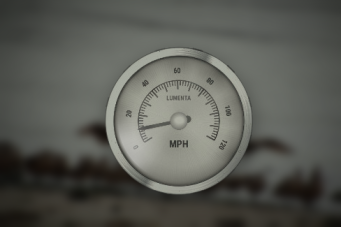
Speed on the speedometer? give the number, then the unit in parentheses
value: 10 (mph)
